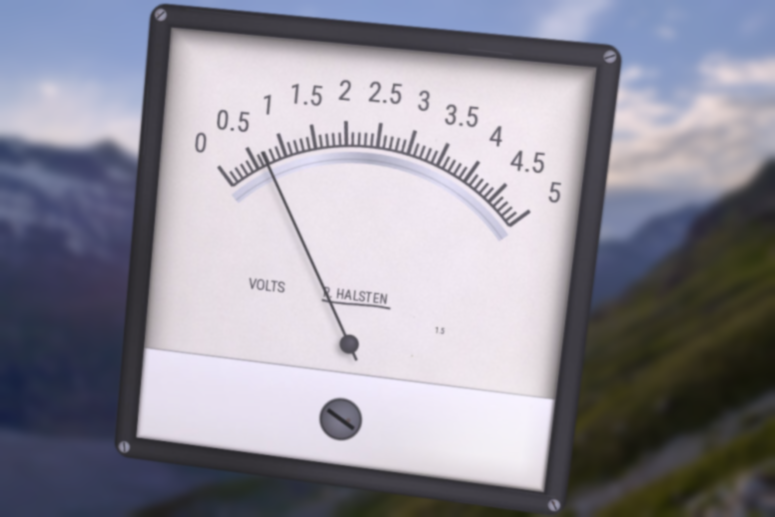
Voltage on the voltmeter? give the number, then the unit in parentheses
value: 0.7 (V)
